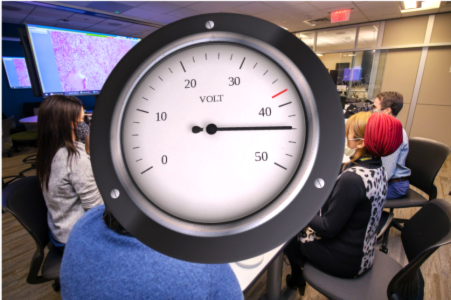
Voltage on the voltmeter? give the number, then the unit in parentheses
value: 44 (V)
